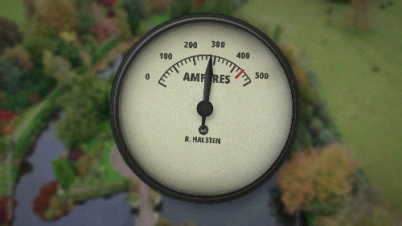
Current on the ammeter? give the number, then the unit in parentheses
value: 280 (A)
